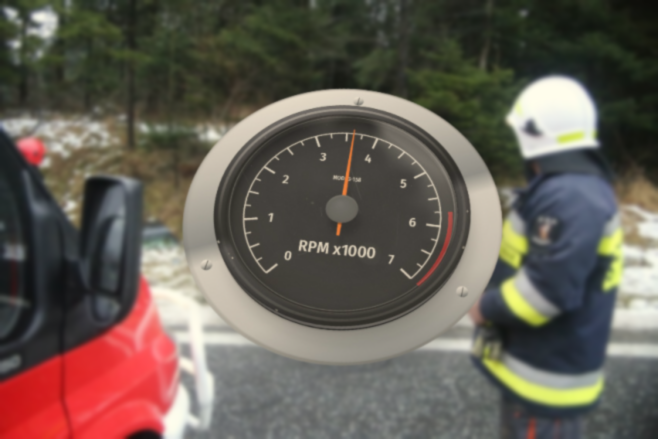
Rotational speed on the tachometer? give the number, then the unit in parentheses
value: 3625 (rpm)
